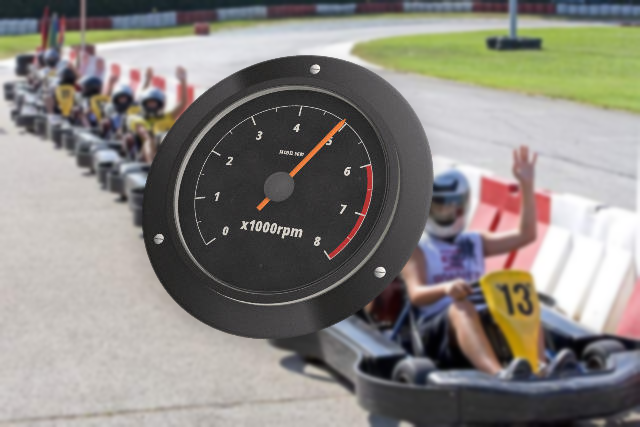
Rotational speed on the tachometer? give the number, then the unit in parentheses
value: 5000 (rpm)
